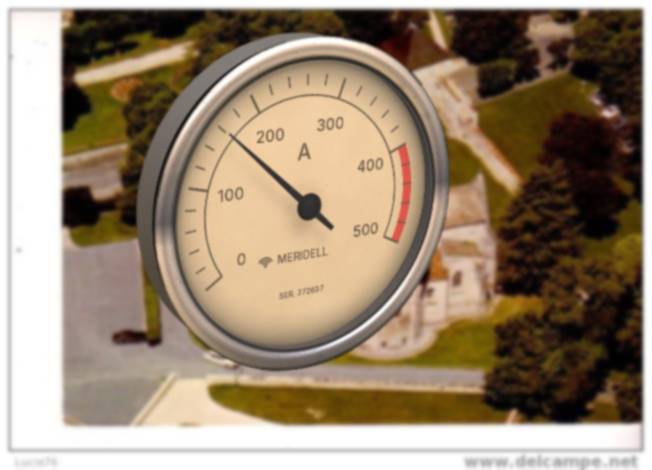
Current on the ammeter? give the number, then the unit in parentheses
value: 160 (A)
